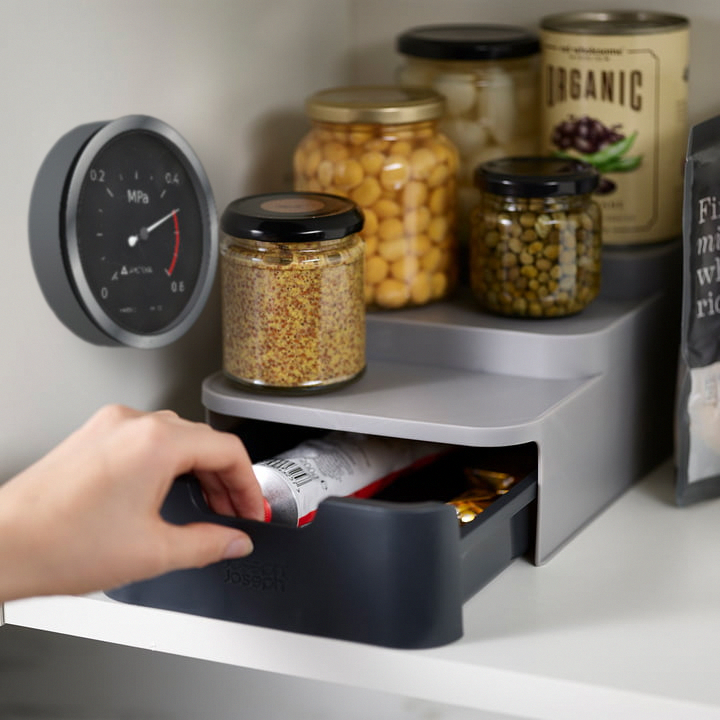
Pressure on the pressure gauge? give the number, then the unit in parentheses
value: 0.45 (MPa)
